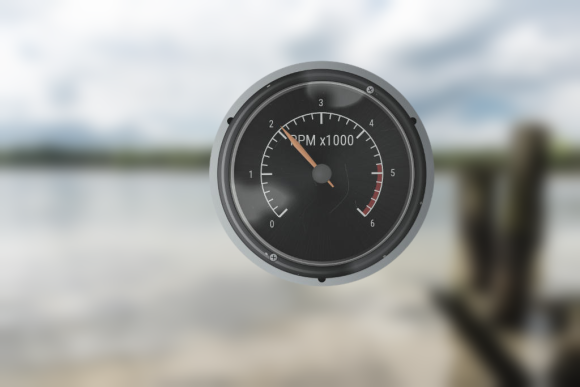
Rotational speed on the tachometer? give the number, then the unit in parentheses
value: 2100 (rpm)
